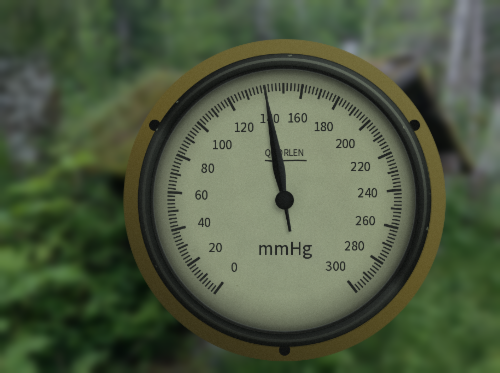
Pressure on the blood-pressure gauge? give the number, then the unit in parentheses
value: 140 (mmHg)
